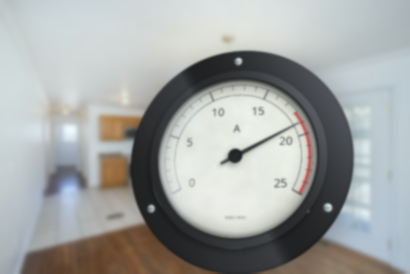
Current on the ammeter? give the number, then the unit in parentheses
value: 19 (A)
